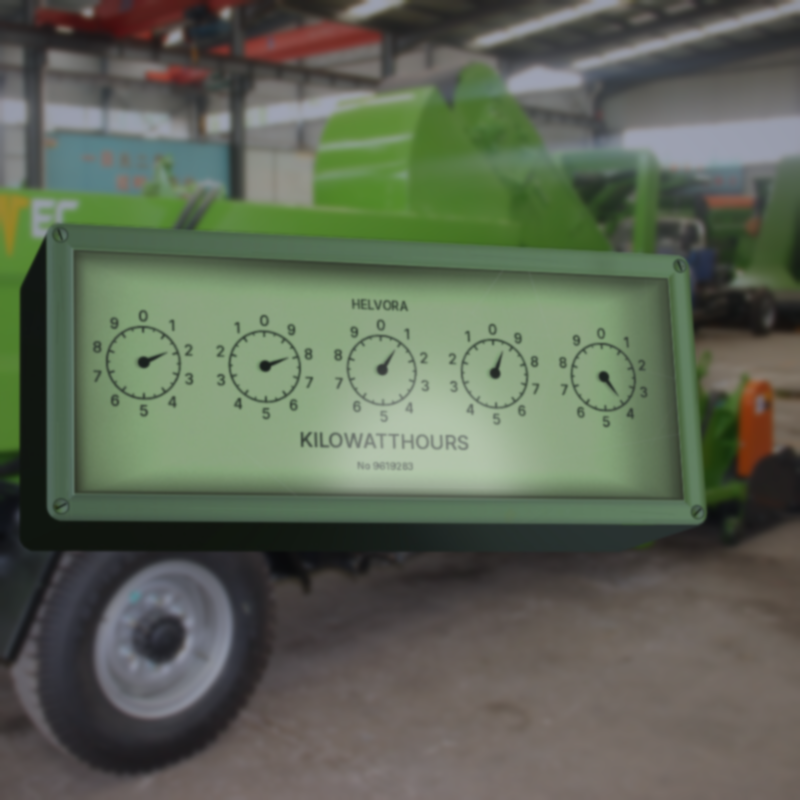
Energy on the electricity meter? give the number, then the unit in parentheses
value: 18094 (kWh)
